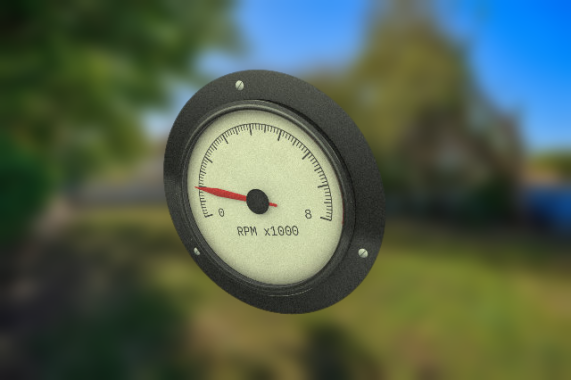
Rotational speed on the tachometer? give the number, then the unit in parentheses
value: 1000 (rpm)
